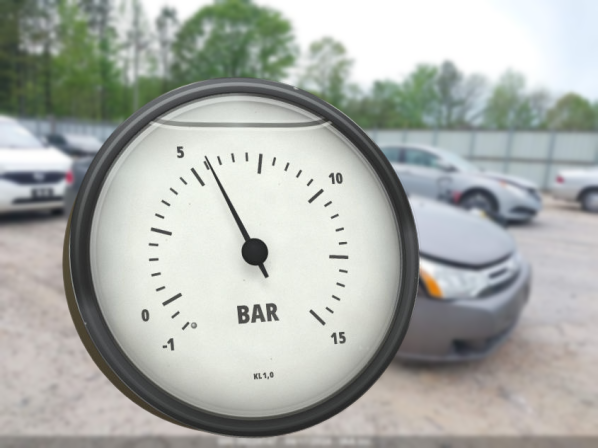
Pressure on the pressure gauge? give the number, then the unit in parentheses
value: 5.5 (bar)
